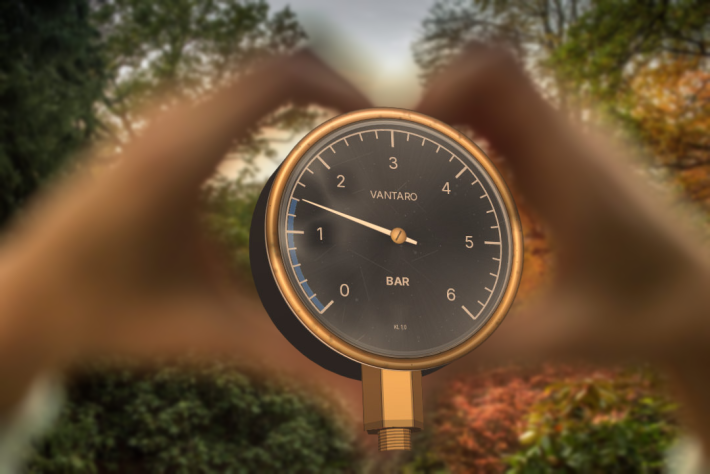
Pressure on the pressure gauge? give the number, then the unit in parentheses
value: 1.4 (bar)
